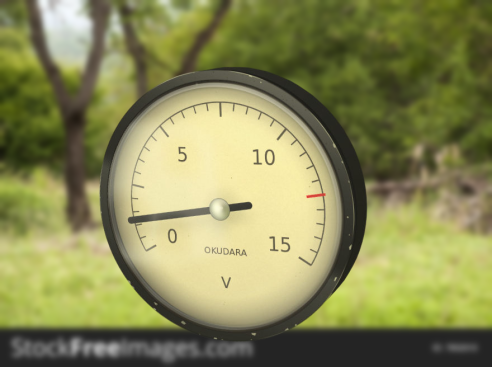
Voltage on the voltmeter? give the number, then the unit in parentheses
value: 1.25 (V)
